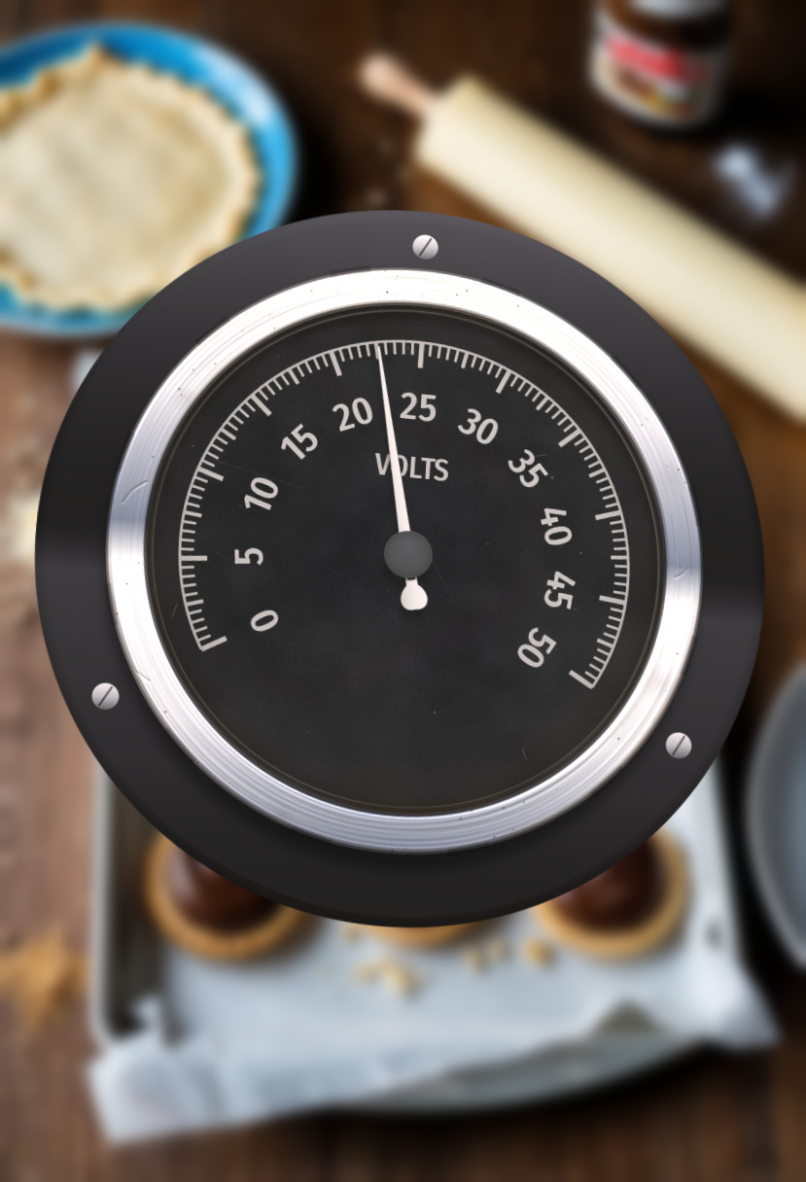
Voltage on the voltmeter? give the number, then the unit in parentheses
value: 22.5 (V)
